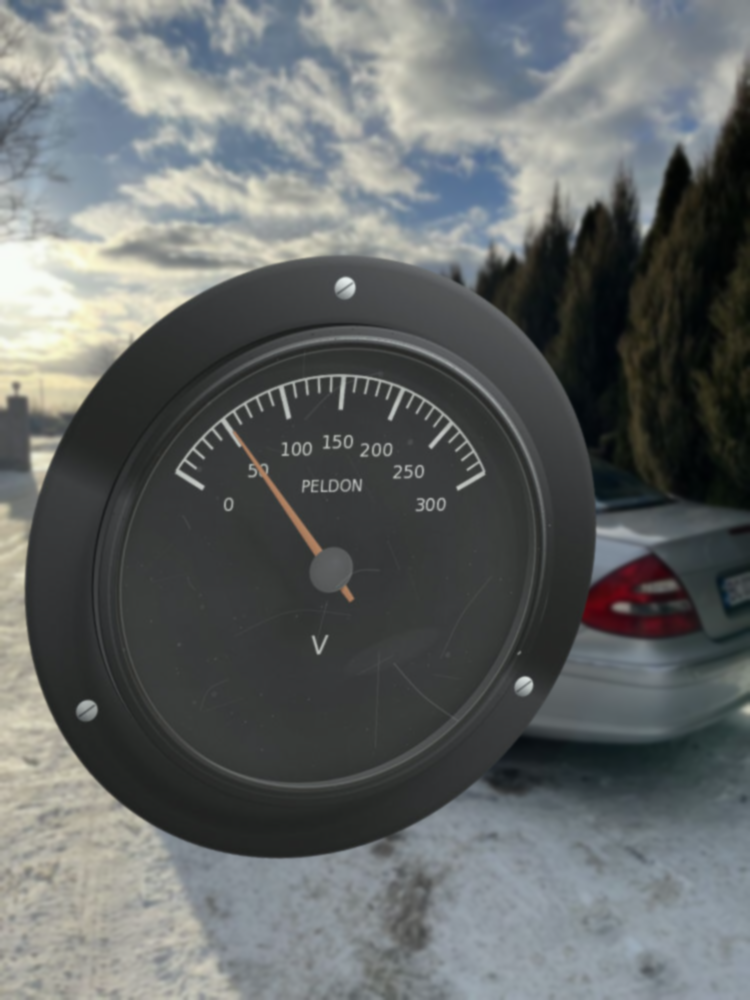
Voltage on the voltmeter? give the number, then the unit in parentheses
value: 50 (V)
